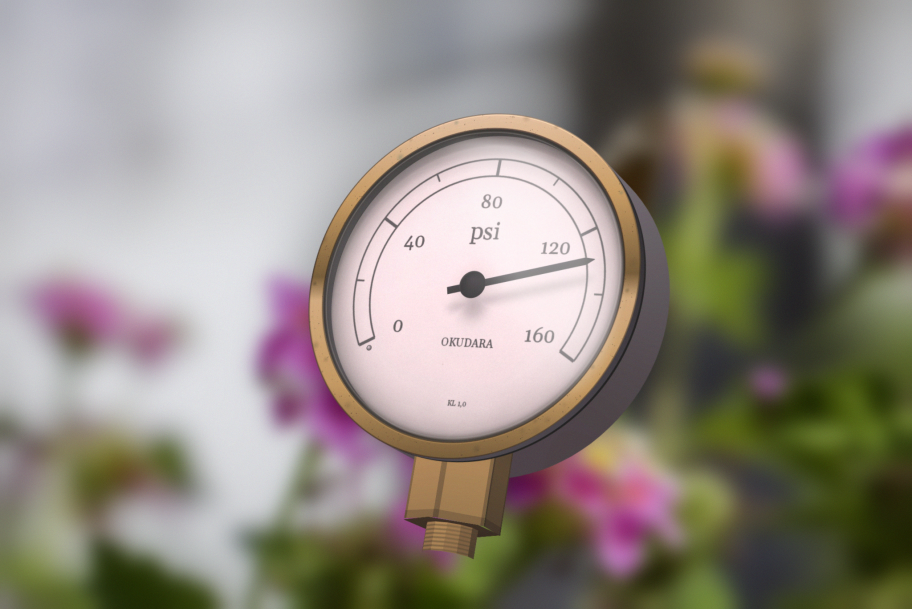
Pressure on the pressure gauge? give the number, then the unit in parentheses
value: 130 (psi)
